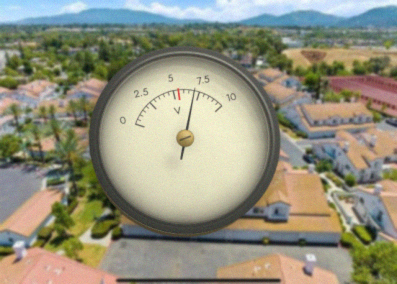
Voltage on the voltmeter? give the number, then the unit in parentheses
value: 7 (V)
